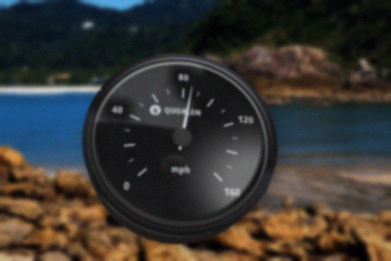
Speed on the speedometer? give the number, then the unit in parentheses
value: 85 (mph)
